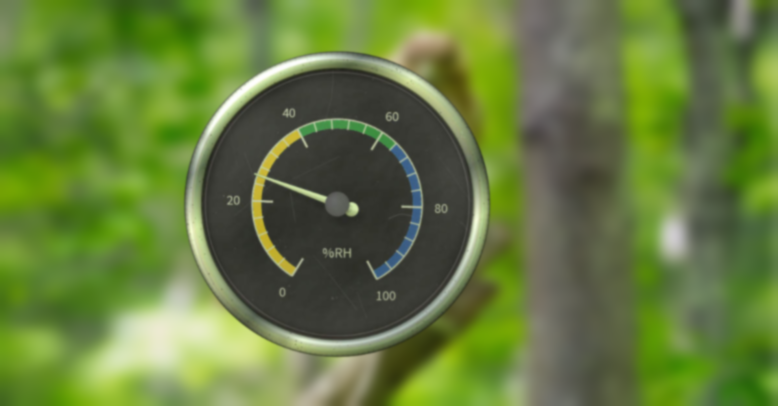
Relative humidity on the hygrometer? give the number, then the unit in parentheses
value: 26 (%)
